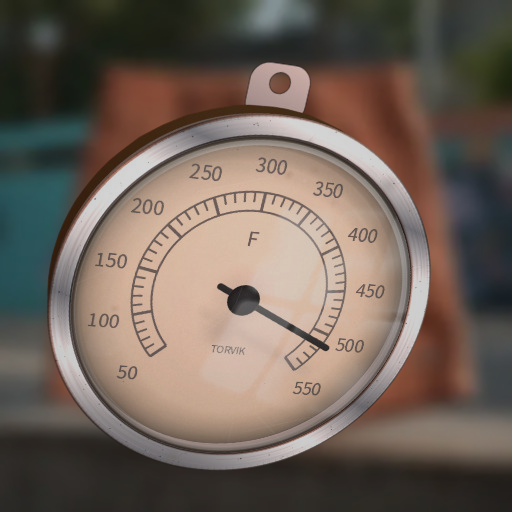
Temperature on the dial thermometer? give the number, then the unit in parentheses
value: 510 (°F)
